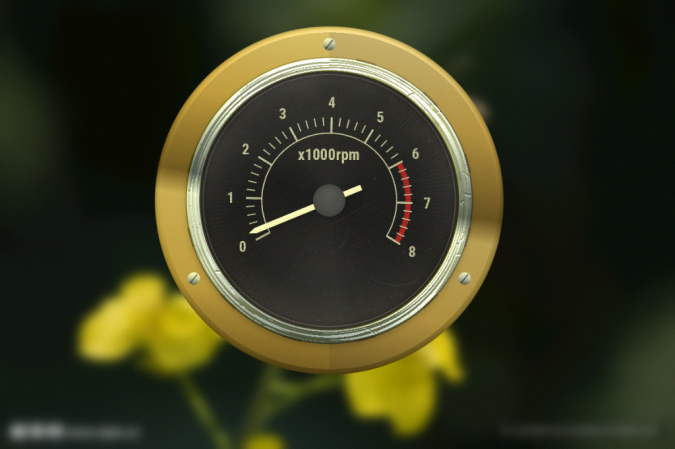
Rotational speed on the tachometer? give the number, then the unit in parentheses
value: 200 (rpm)
